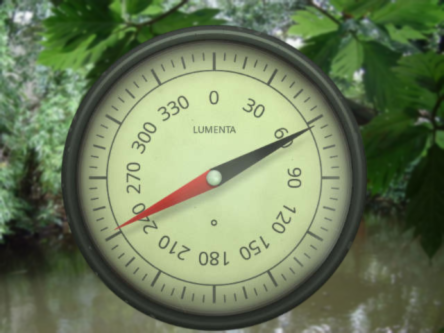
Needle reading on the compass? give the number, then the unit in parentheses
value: 242.5 (°)
